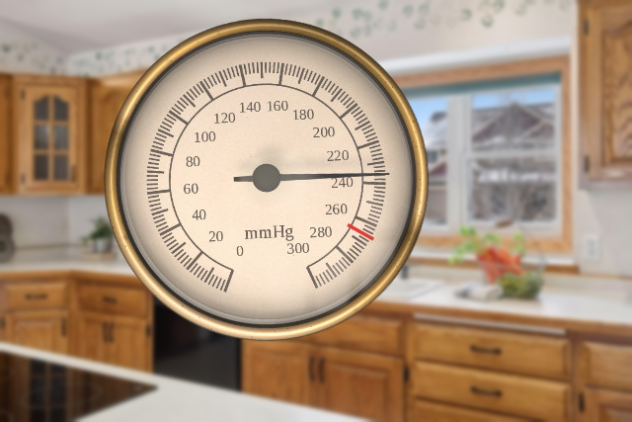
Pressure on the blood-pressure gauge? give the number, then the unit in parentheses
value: 236 (mmHg)
